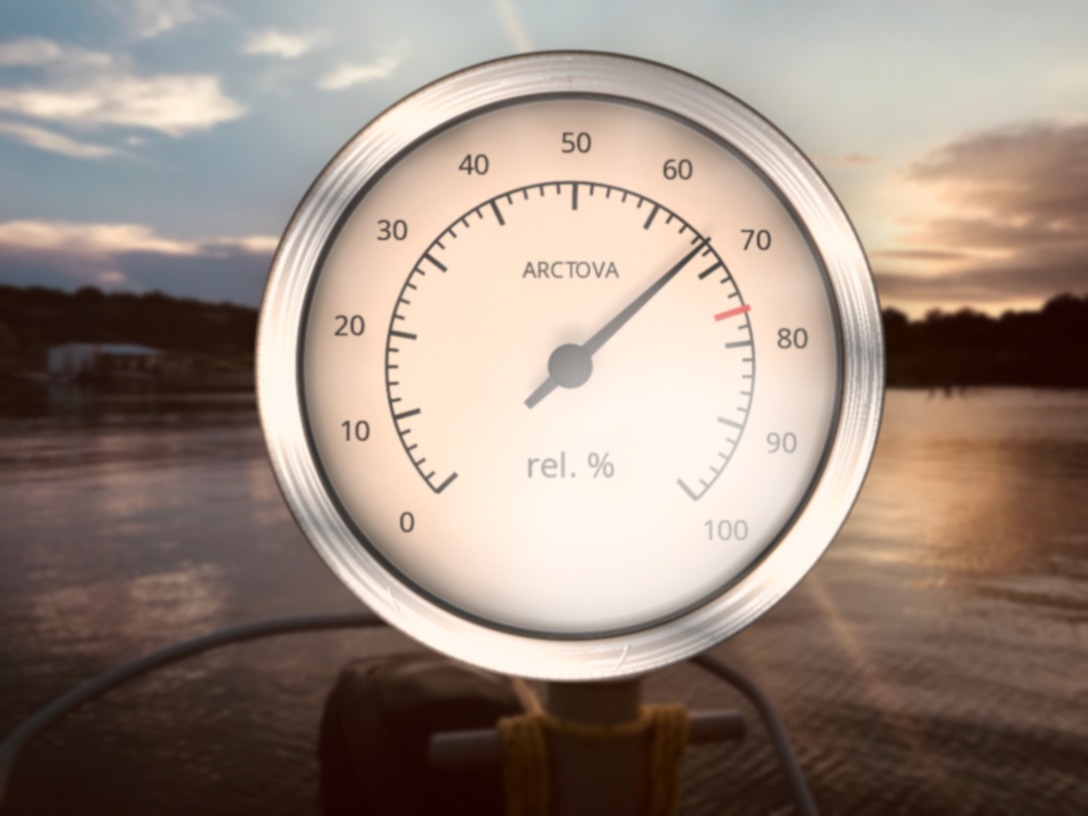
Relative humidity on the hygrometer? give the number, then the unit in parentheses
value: 67 (%)
